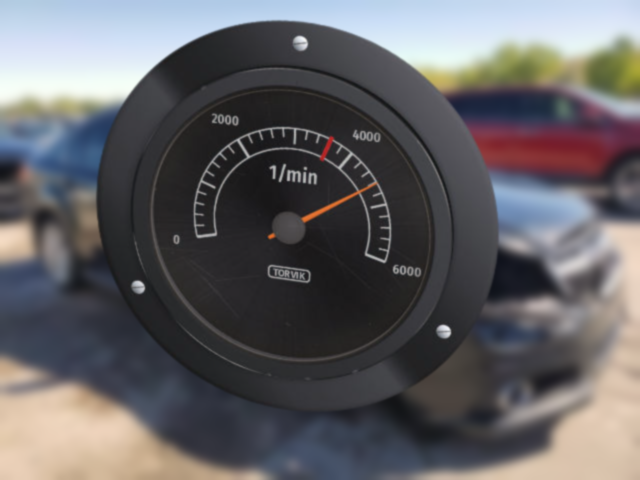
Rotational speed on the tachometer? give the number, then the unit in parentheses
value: 4600 (rpm)
